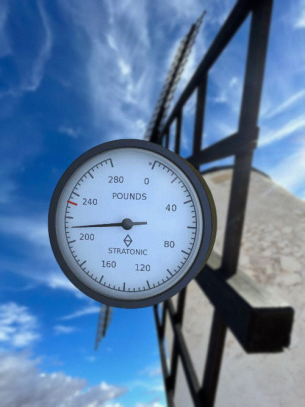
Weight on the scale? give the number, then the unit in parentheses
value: 212 (lb)
